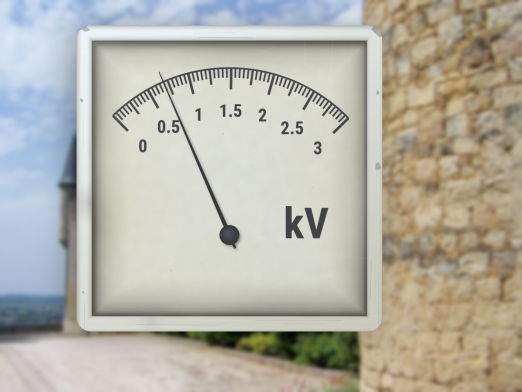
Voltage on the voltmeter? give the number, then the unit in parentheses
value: 0.7 (kV)
